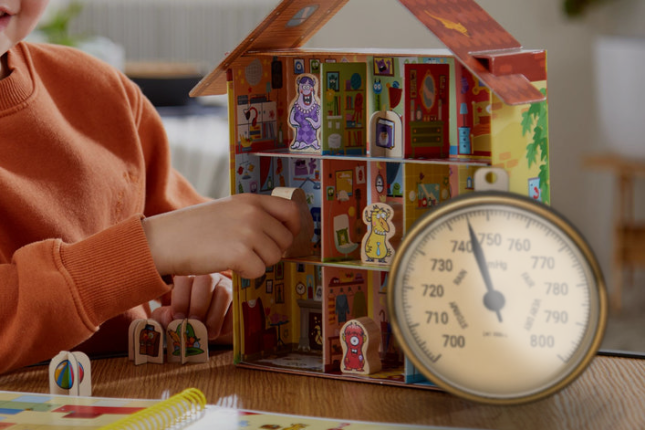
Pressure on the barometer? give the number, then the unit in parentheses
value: 745 (mmHg)
